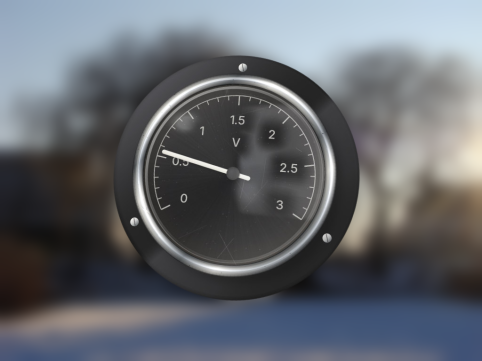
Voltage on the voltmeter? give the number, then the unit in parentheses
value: 0.55 (V)
